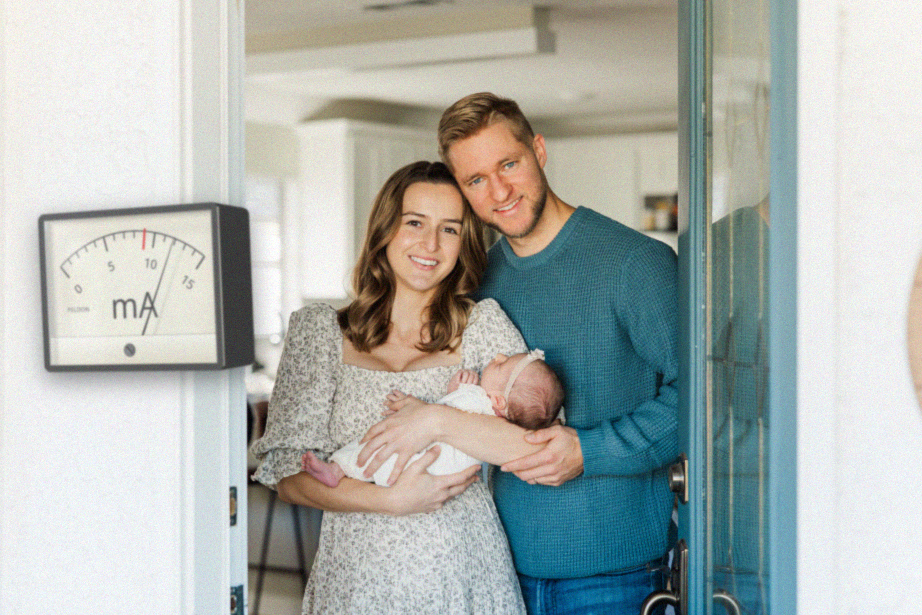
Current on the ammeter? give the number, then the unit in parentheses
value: 12 (mA)
